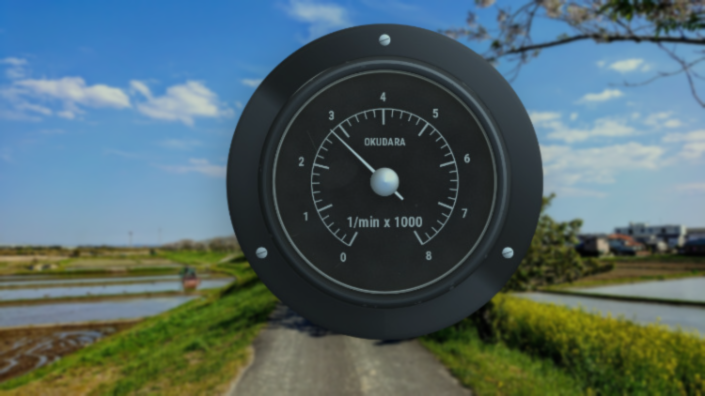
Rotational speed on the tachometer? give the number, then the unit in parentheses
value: 2800 (rpm)
